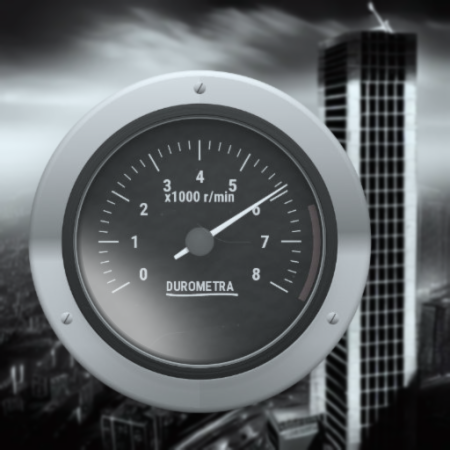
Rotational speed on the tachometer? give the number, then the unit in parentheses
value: 5900 (rpm)
